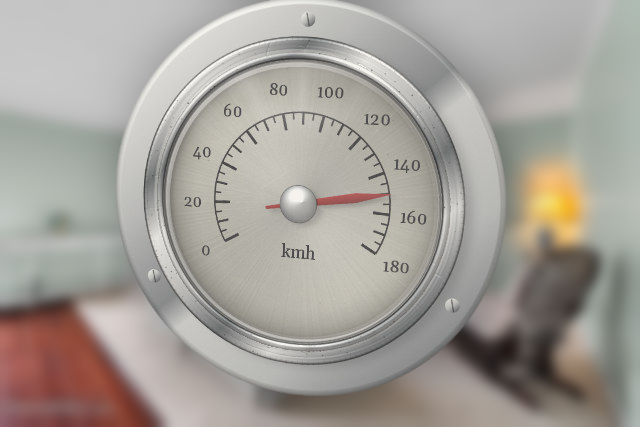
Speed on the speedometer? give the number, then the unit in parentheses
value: 150 (km/h)
